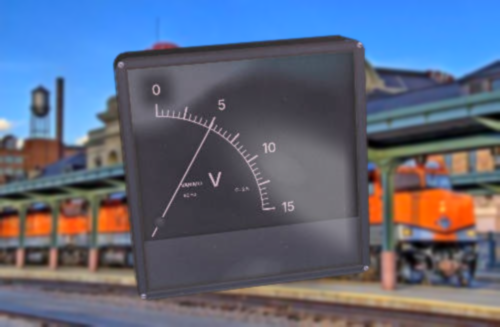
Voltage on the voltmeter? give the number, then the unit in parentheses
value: 5 (V)
